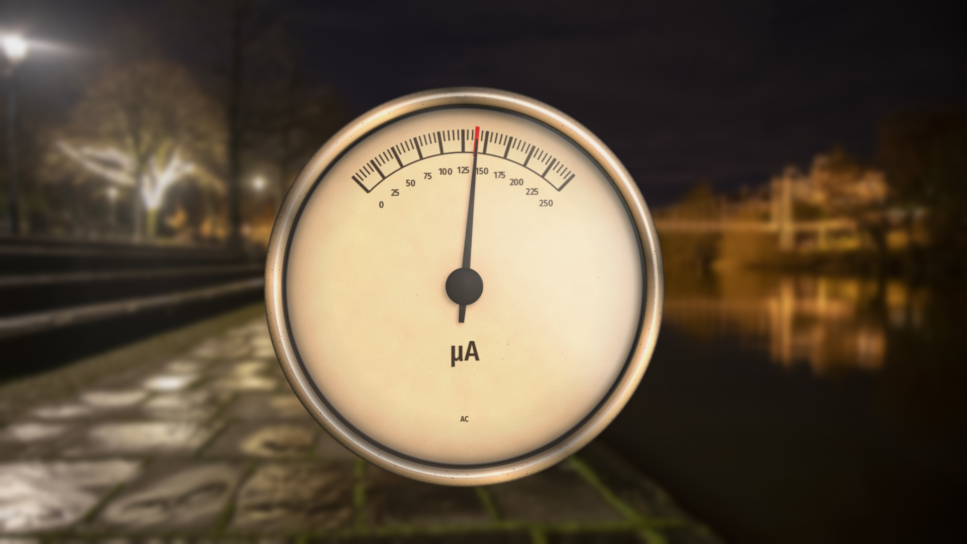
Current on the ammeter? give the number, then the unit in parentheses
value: 140 (µA)
